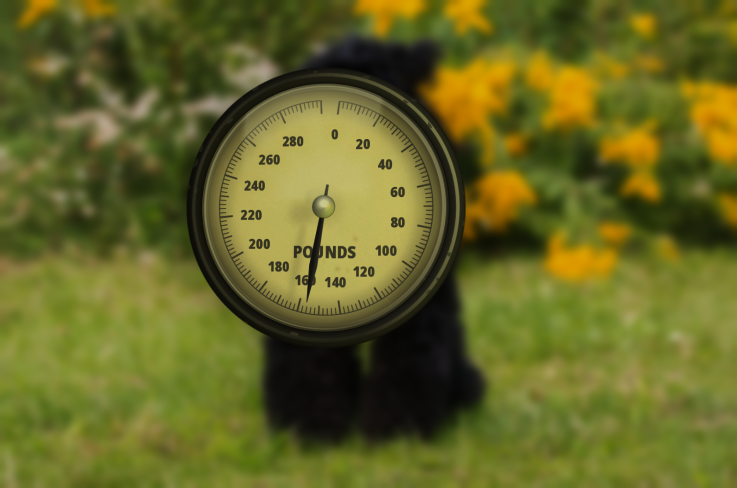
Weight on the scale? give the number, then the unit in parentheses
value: 156 (lb)
